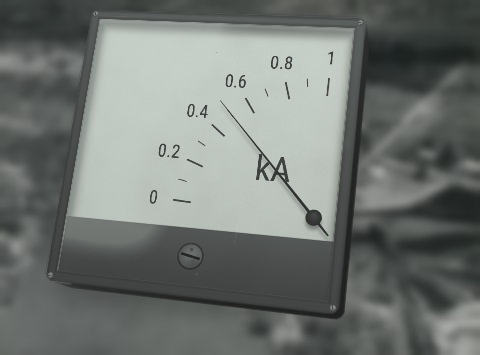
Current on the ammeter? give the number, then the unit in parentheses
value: 0.5 (kA)
